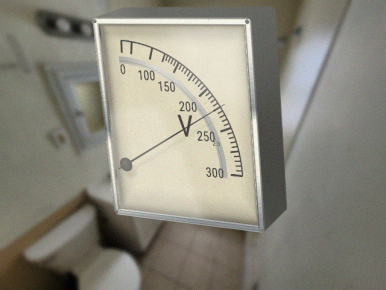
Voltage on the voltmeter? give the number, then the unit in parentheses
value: 225 (V)
